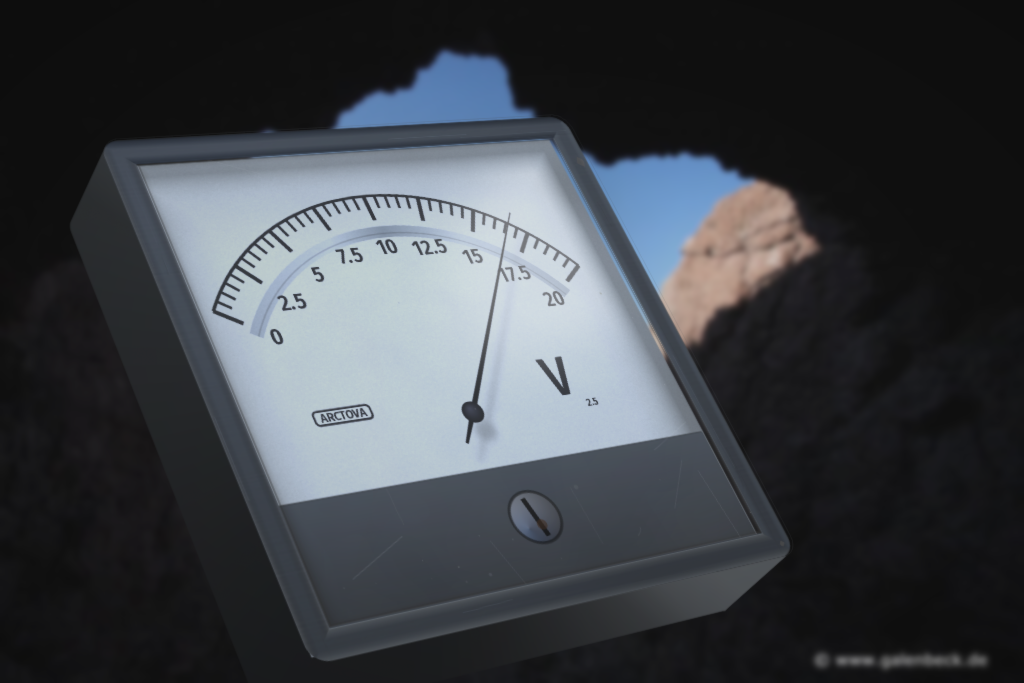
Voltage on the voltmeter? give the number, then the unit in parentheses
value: 16.5 (V)
